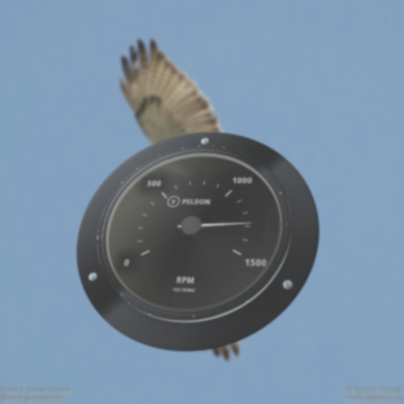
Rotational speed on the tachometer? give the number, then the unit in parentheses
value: 1300 (rpm)
